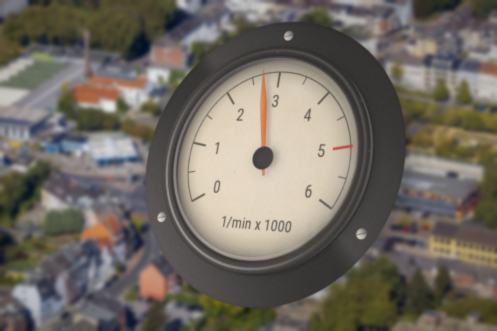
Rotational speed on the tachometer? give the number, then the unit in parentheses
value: 2750 (rpm)
